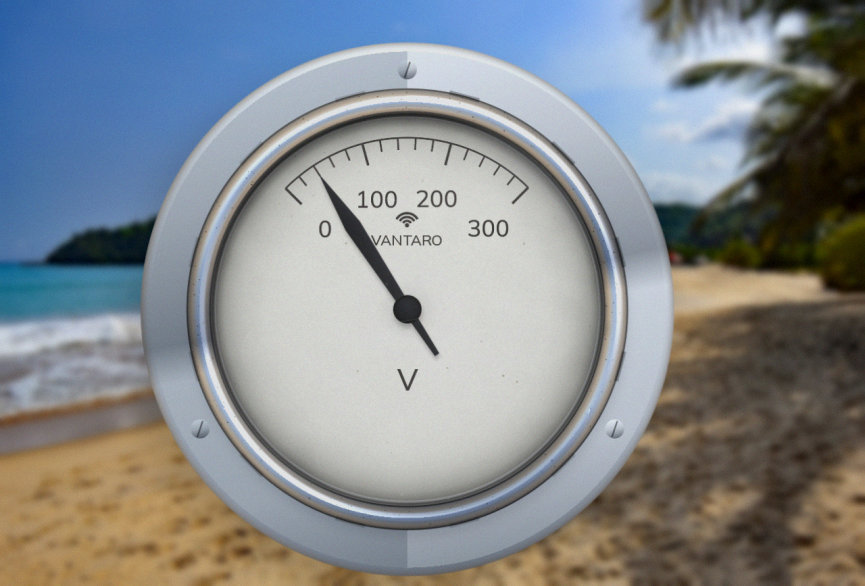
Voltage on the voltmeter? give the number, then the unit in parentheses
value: 40 (V)
